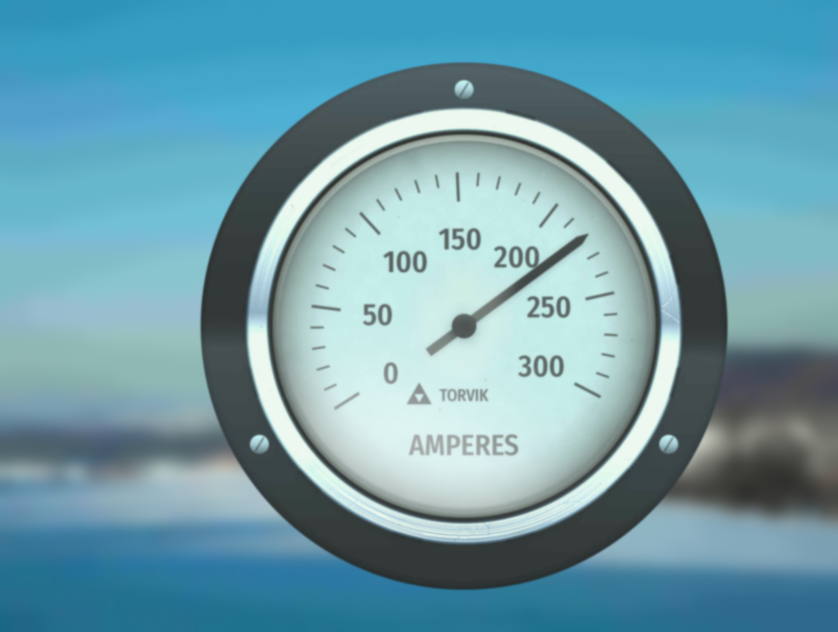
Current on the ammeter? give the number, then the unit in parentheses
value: 220 (A)
